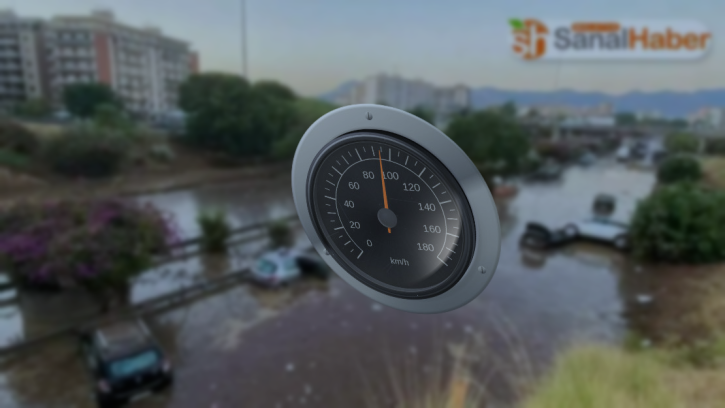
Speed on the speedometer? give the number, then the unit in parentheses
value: 95 (km/h)
